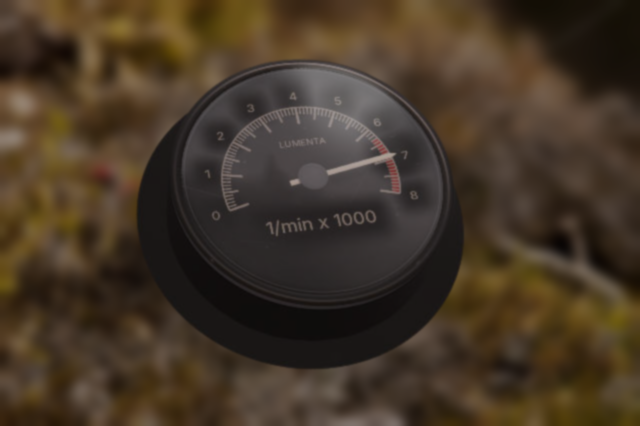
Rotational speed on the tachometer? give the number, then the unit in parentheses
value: 7000 (rpm)
